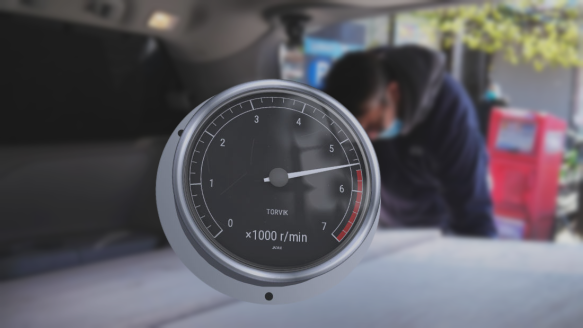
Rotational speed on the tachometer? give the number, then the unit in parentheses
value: 5500 (rpm)
